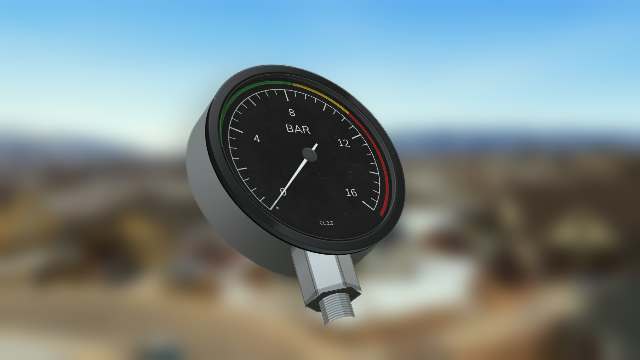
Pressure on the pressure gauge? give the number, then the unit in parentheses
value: 0 (bar)
